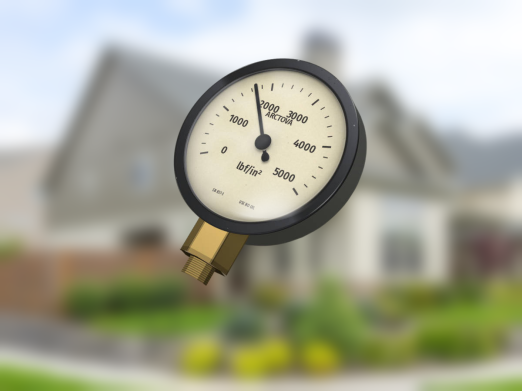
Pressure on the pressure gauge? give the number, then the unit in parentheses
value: 1700 (psi)
